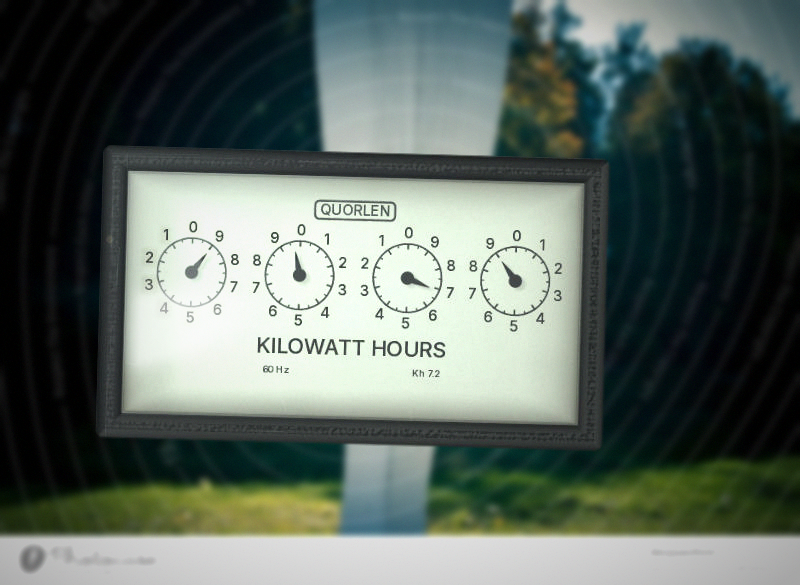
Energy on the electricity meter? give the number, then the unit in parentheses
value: 8969 (kWh)
